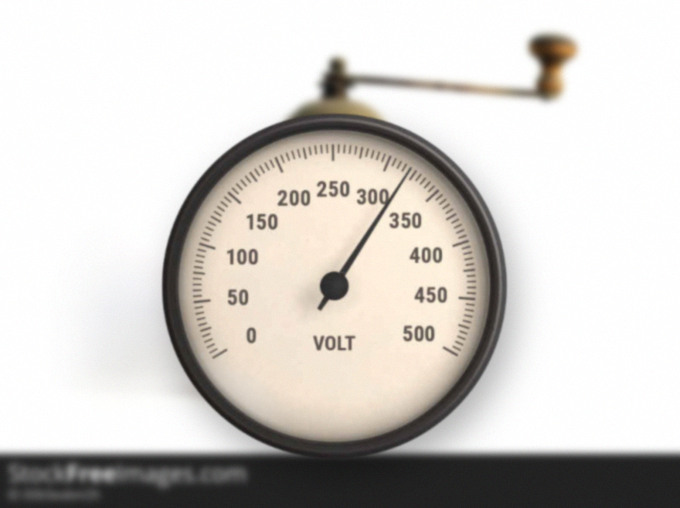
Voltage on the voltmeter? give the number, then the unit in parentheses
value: 320 (V)
